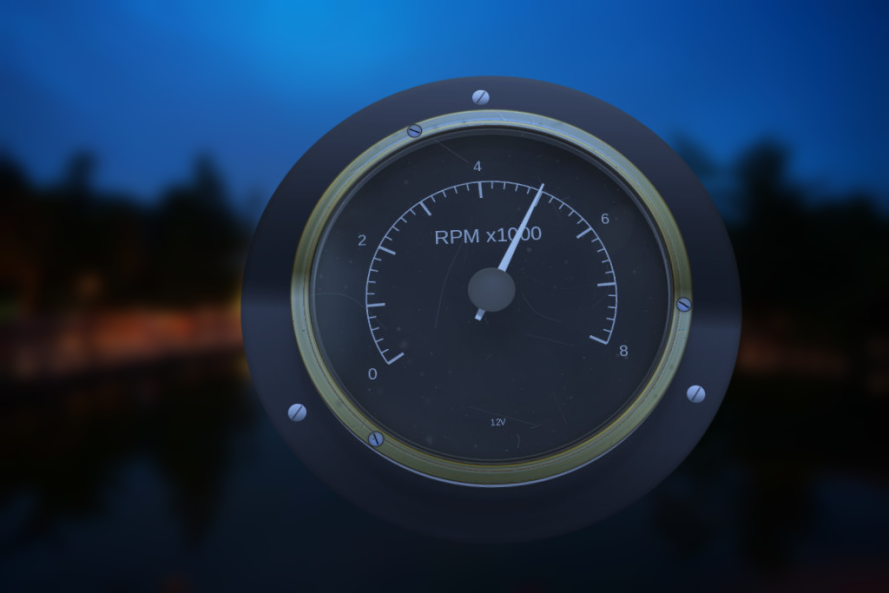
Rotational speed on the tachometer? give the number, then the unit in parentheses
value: 5000 (rpm)
